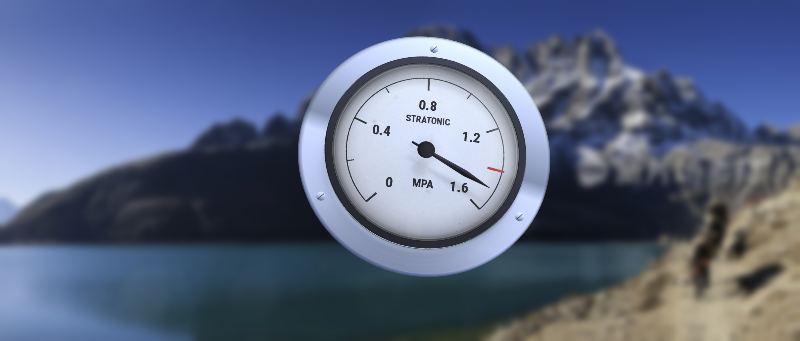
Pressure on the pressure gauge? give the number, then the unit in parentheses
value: 1.5 (MPa)
